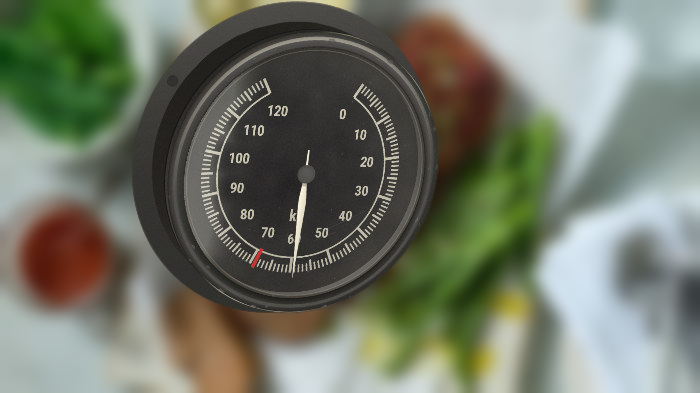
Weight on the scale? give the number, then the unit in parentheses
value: 60 (kg)
